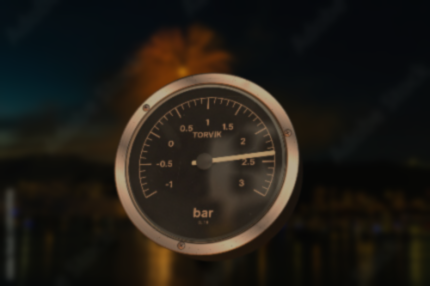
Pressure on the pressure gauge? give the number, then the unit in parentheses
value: 2.4 (bar)
